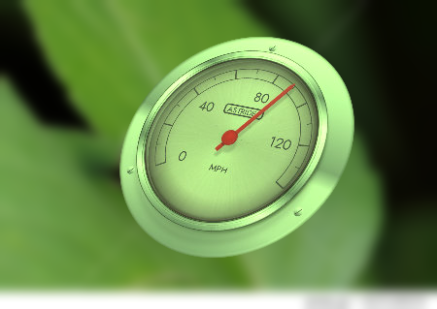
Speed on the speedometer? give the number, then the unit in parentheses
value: 90 (mph)
